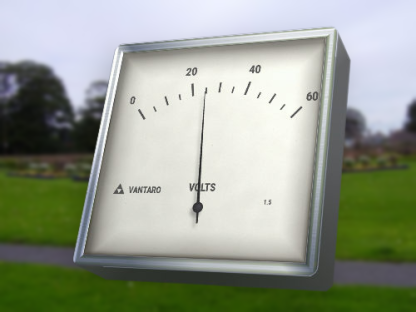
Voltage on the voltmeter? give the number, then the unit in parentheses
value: 25 (V)
